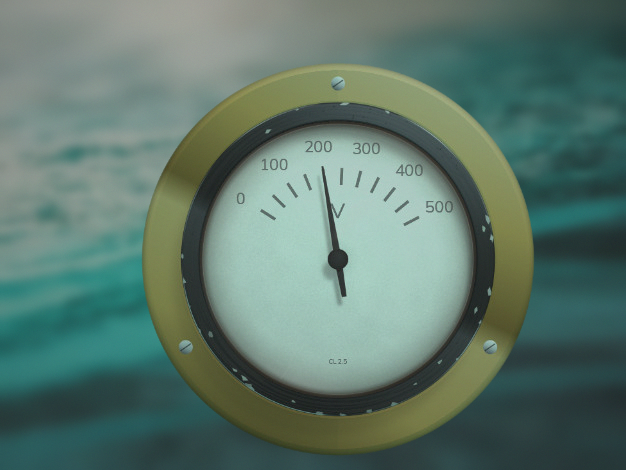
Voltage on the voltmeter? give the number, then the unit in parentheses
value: 200 (V)
